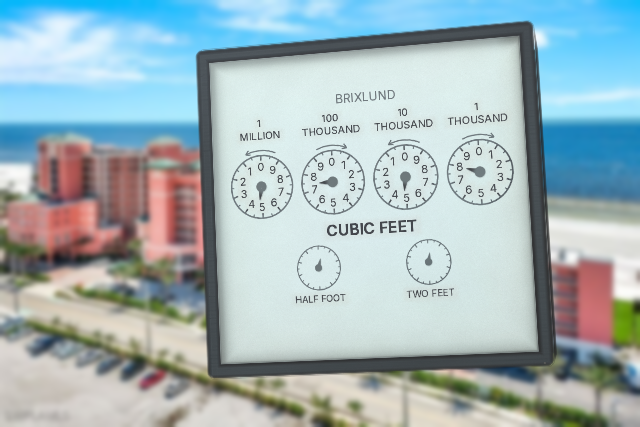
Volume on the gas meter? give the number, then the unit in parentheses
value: 474800 (ft³)
